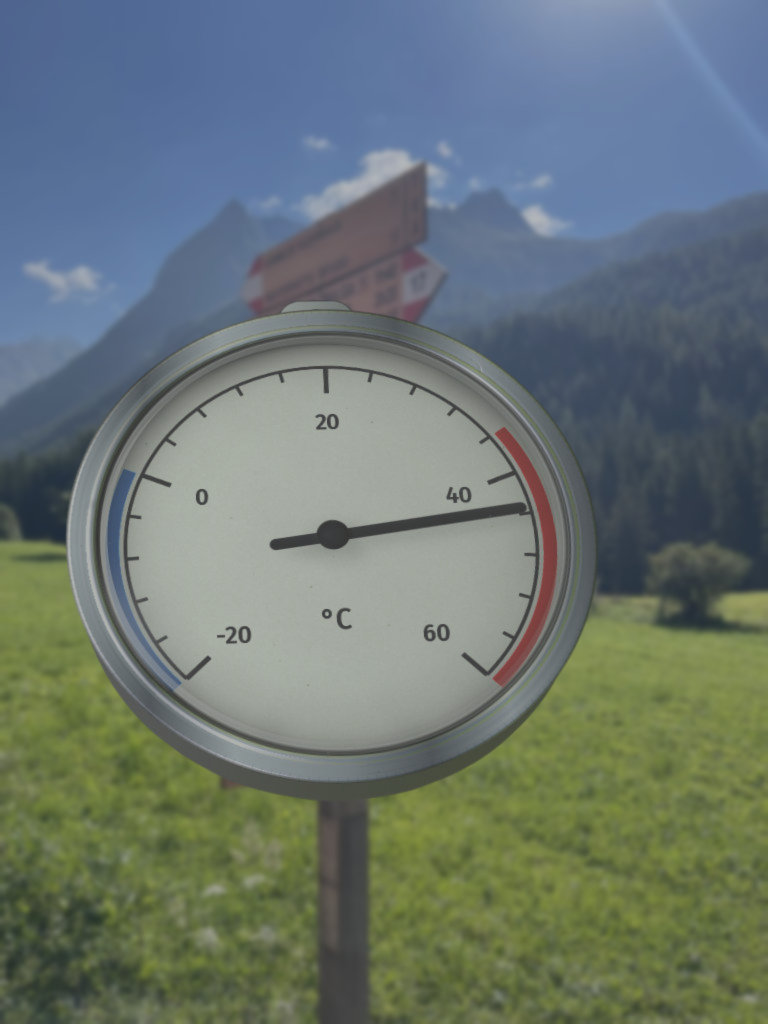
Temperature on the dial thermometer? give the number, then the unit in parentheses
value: 44 (°C)
